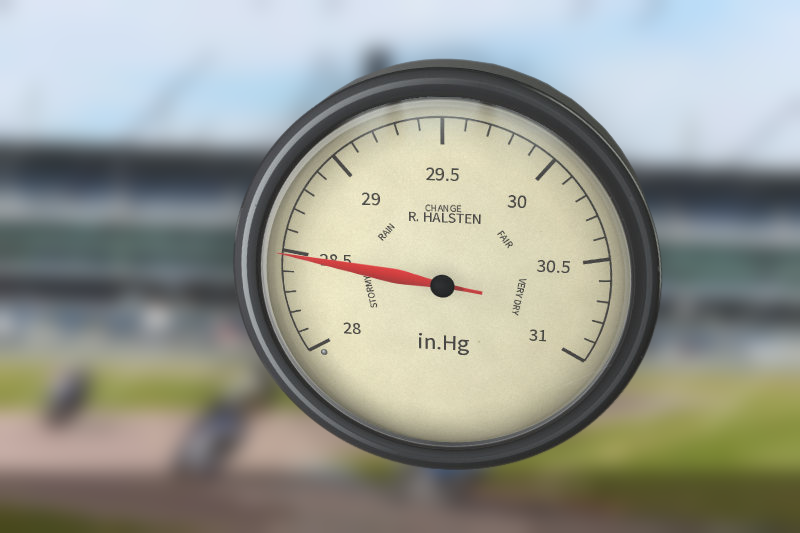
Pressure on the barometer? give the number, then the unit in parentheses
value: 28.5 (inHg)
